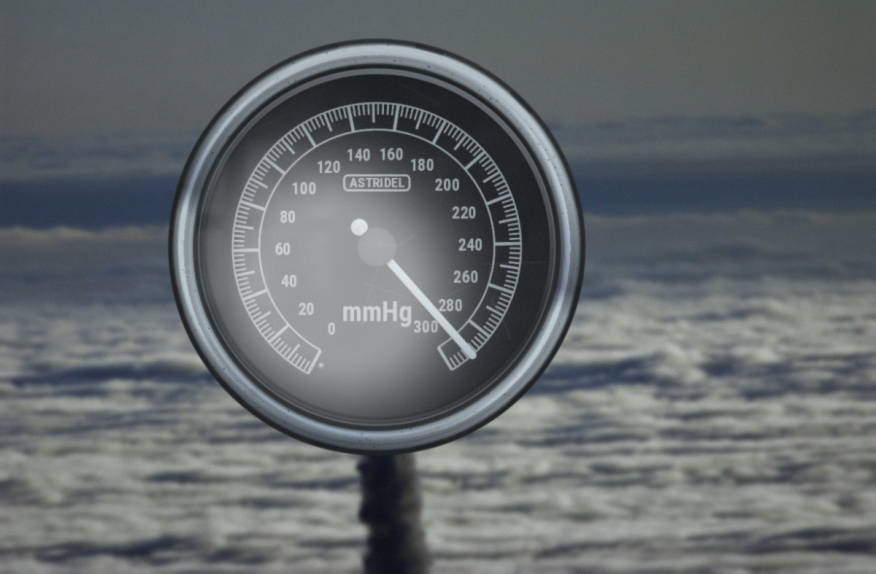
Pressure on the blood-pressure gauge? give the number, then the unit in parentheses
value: 290 (mmHg)
